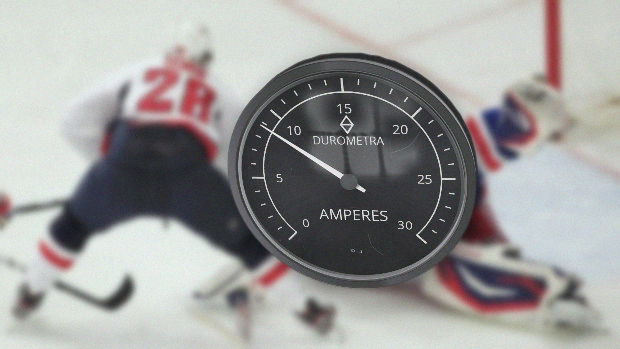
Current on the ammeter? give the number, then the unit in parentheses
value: 9 (A)
